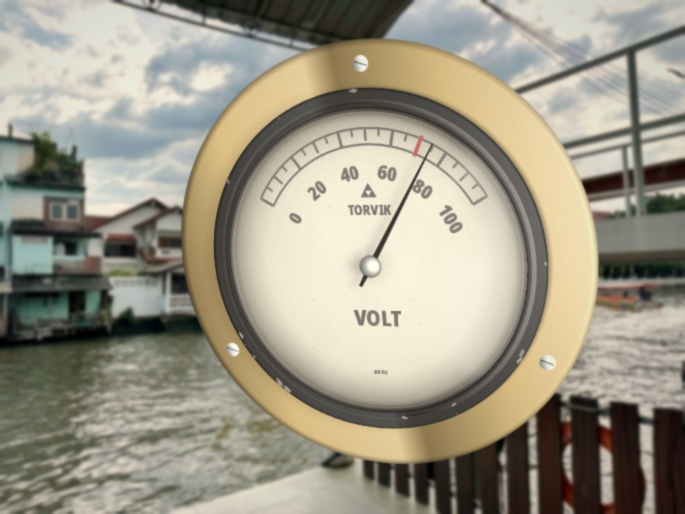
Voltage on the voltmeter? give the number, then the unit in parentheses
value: 75 (V)
